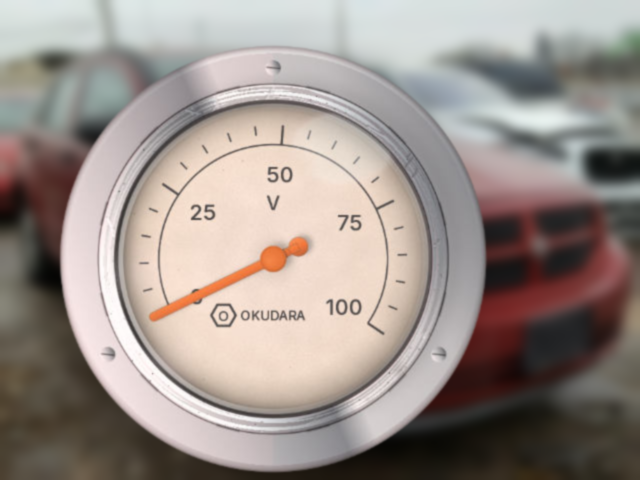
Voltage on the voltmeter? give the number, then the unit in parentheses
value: 0 (V)
